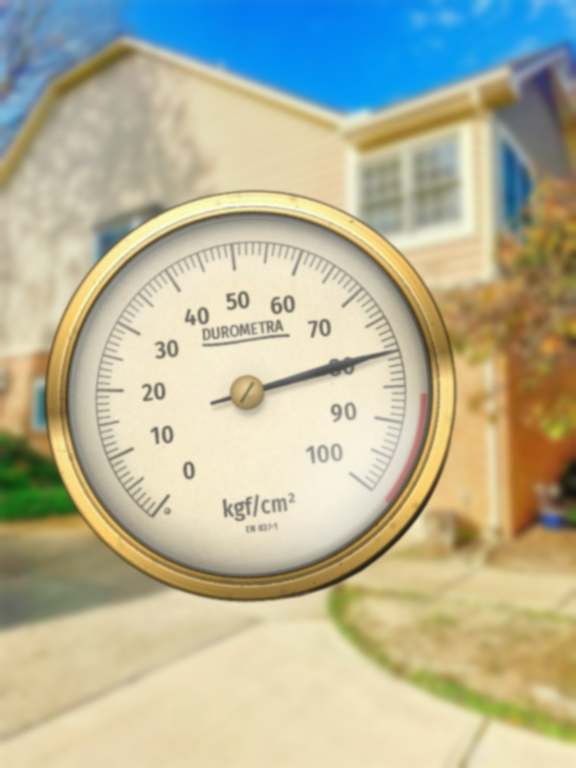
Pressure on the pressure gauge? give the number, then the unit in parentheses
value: 80 (kg/cm²)
